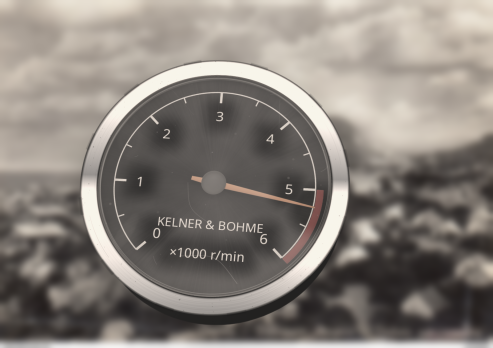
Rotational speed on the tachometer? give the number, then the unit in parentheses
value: 5250 (rpm)
